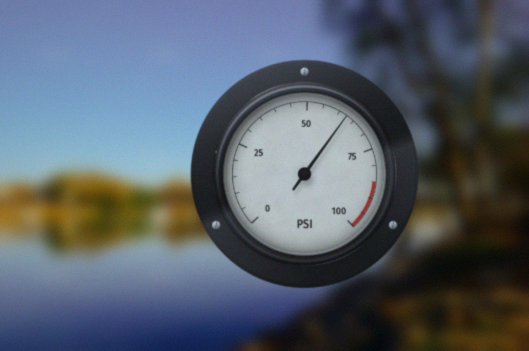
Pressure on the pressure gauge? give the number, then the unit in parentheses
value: 62.5 (psi)
